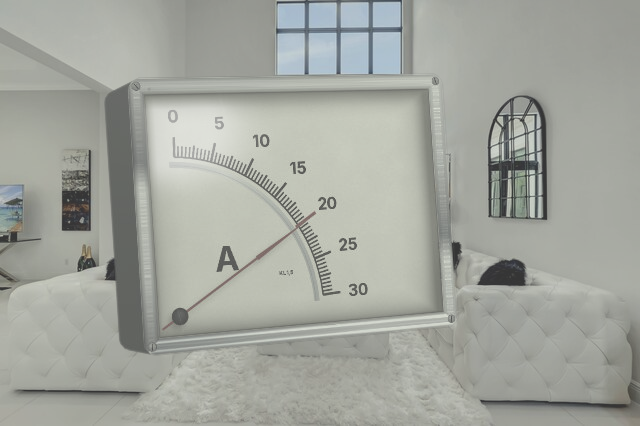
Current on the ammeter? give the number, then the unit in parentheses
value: 20 (A)
